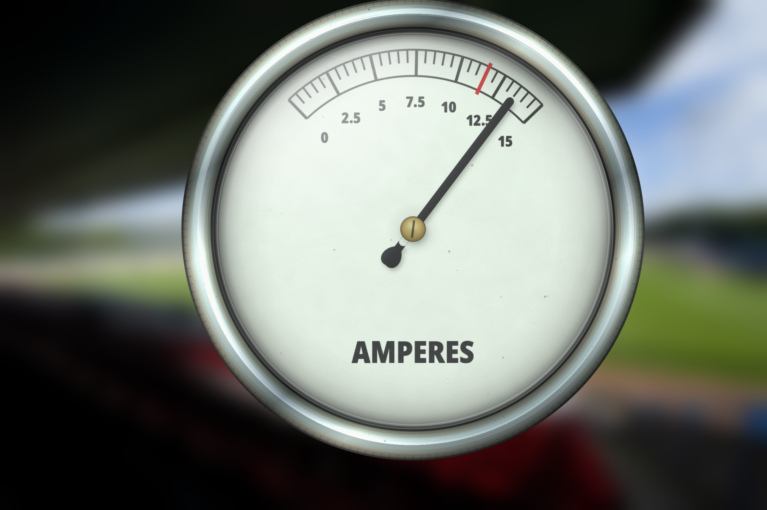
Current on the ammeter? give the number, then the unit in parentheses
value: 13.5 (A)
